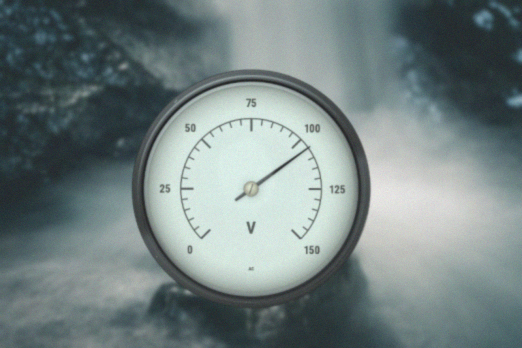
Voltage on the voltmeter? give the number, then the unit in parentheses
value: 105 (V)
